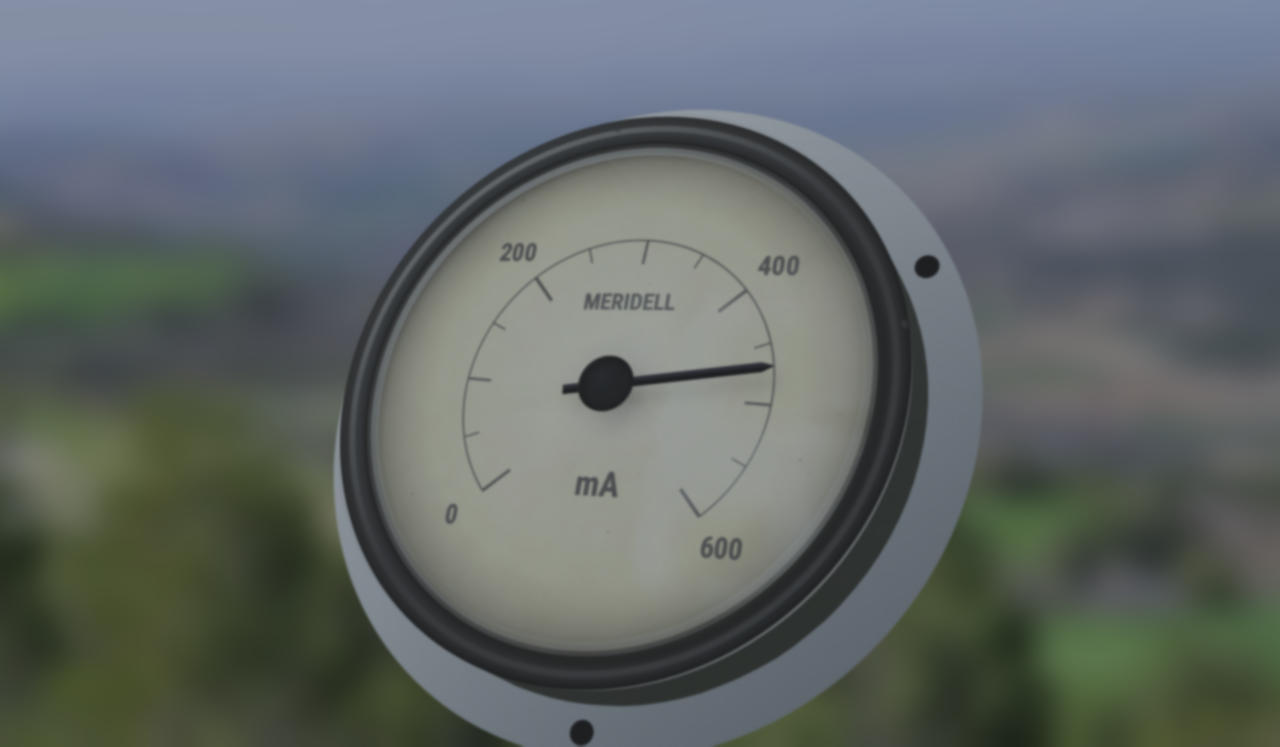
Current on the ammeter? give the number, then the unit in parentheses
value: 475 (mA)
